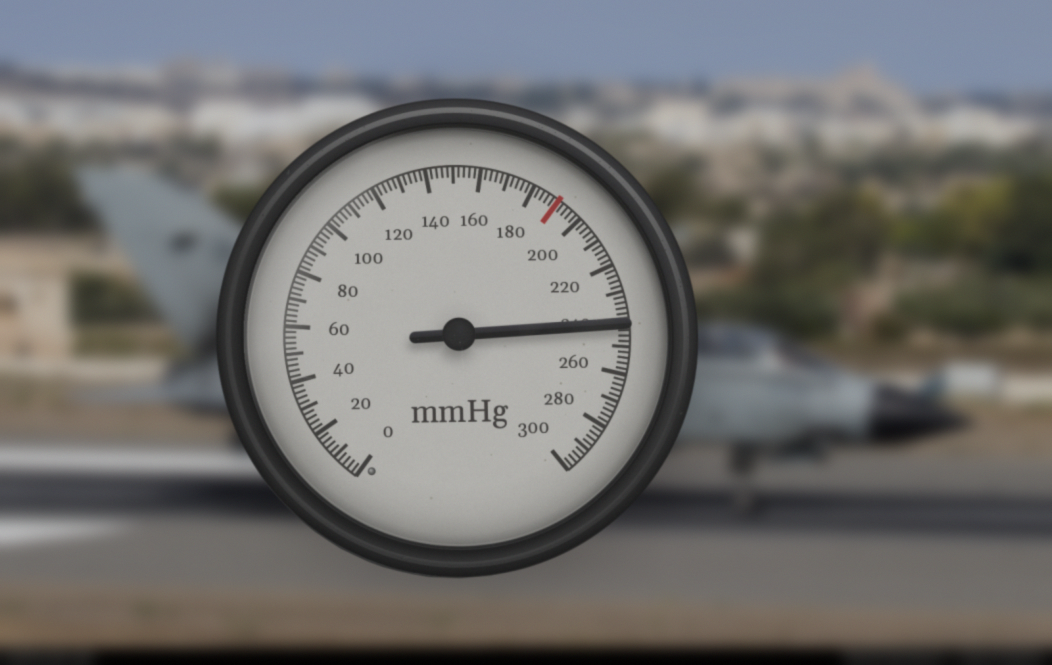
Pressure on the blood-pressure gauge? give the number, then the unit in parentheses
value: 242 (mmHg)
